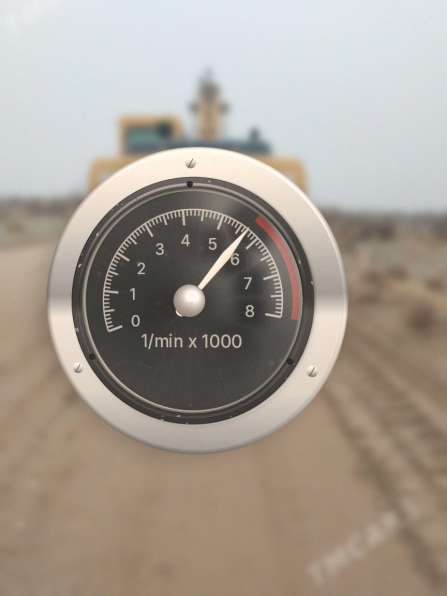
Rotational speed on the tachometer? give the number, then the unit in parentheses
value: 5700 (rpm)
